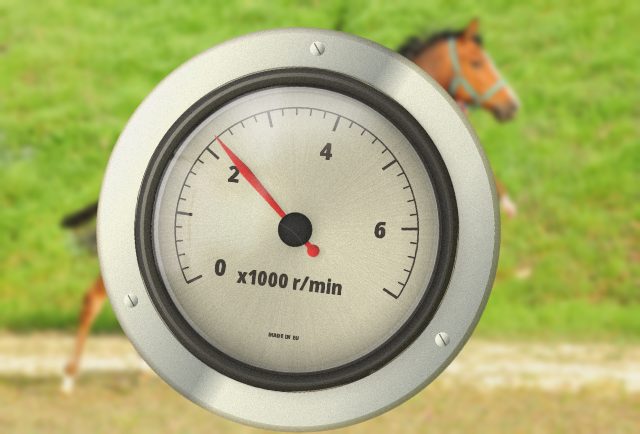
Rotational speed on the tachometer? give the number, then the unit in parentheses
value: 2200 (rpm)
